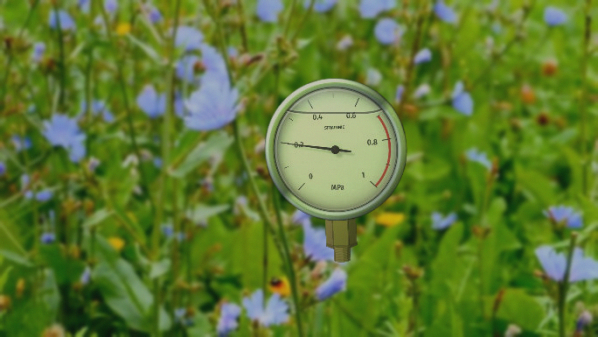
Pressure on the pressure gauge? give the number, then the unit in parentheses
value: 0.2 (MPa)
